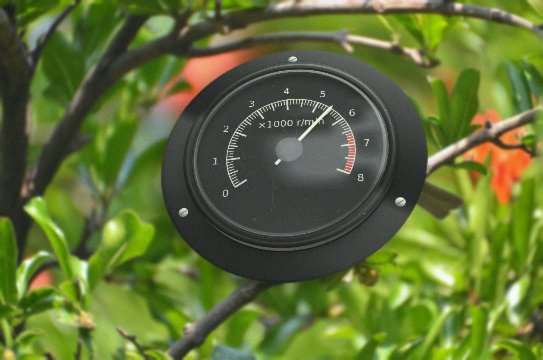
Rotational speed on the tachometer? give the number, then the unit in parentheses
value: 5500 (rpm)
